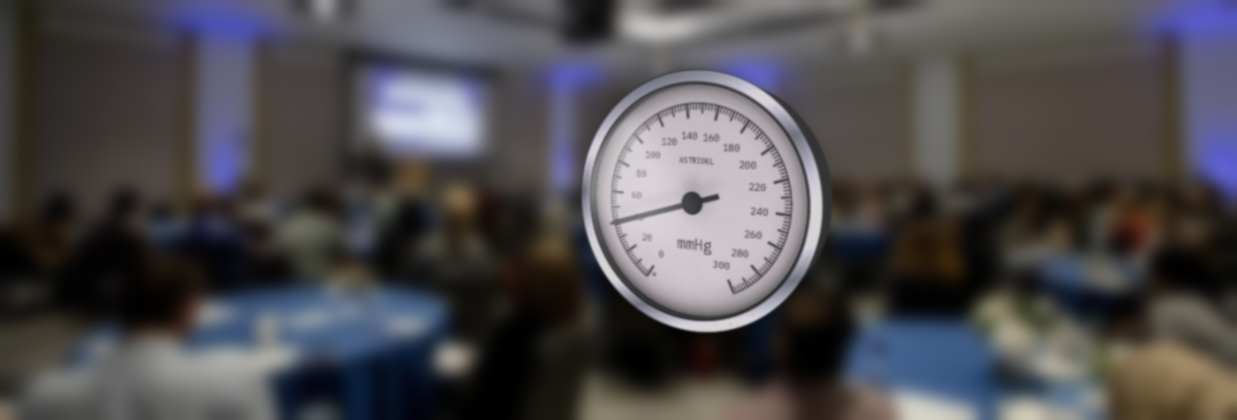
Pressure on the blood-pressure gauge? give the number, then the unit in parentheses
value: 40 (mmHg)
